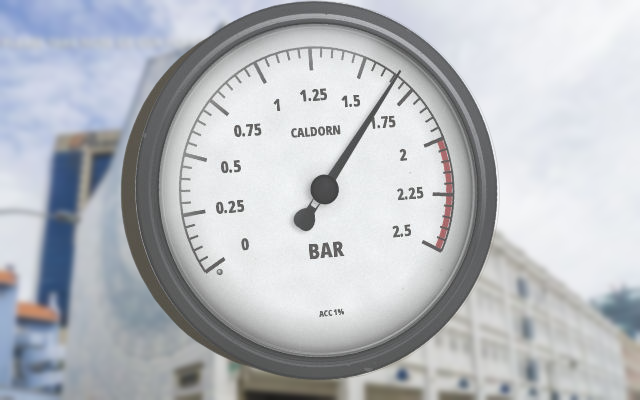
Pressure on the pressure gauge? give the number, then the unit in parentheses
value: 1.65 (bar)
